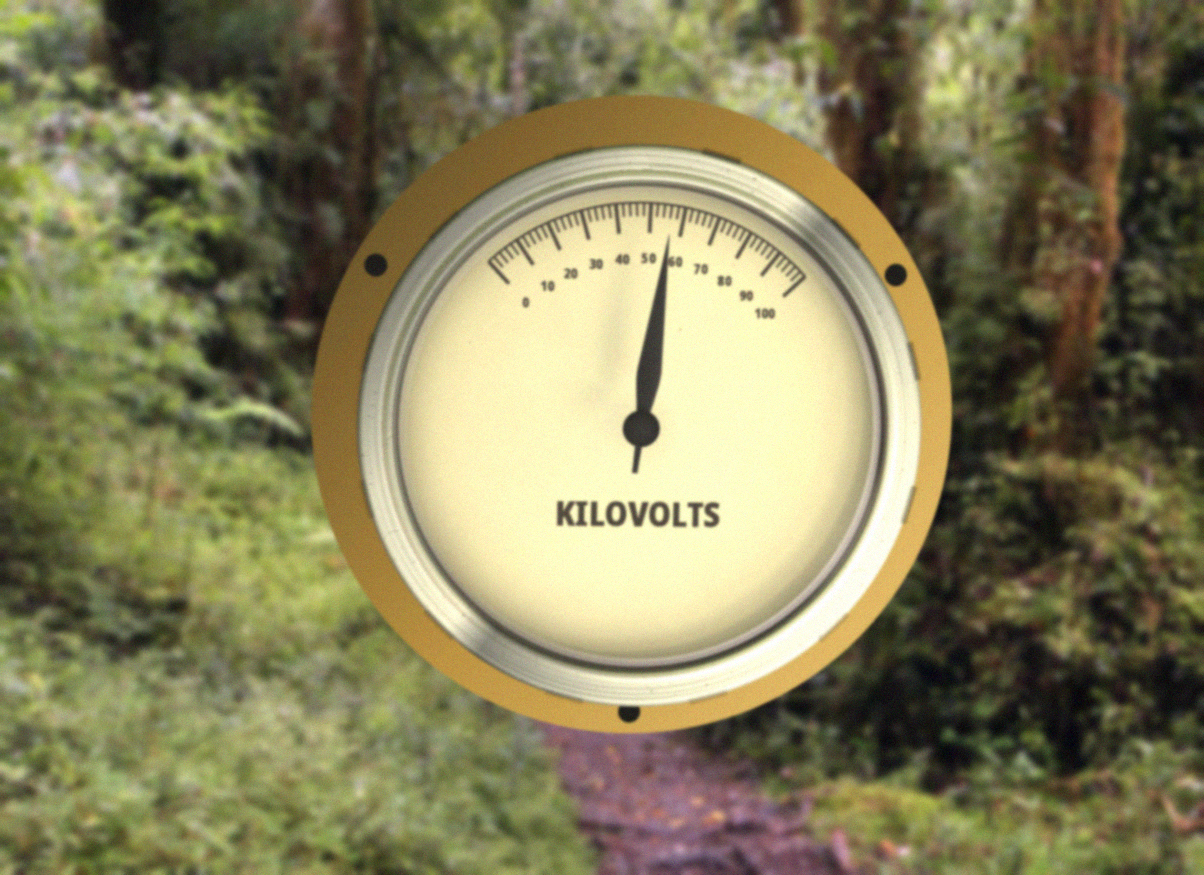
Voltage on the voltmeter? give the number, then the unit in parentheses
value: 56 (kV)
